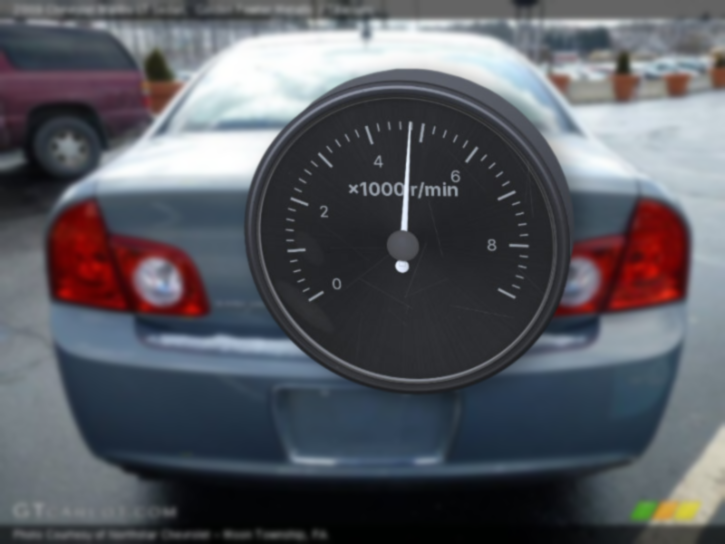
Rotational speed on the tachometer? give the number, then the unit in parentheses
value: 4800 (rpm)
